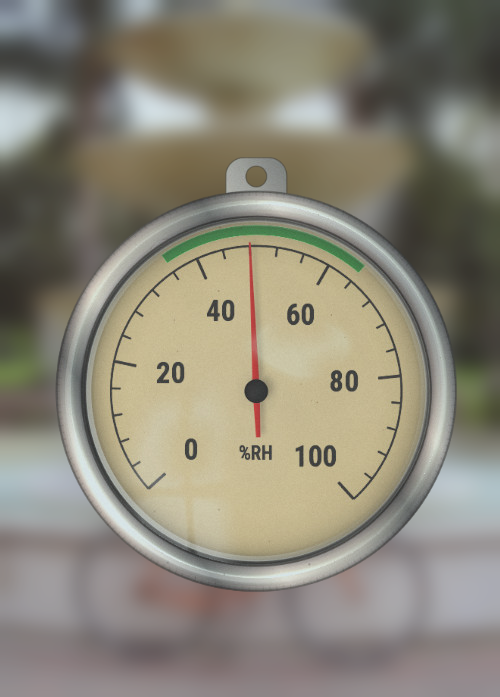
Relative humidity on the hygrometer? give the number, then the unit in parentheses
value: 48 (%)
